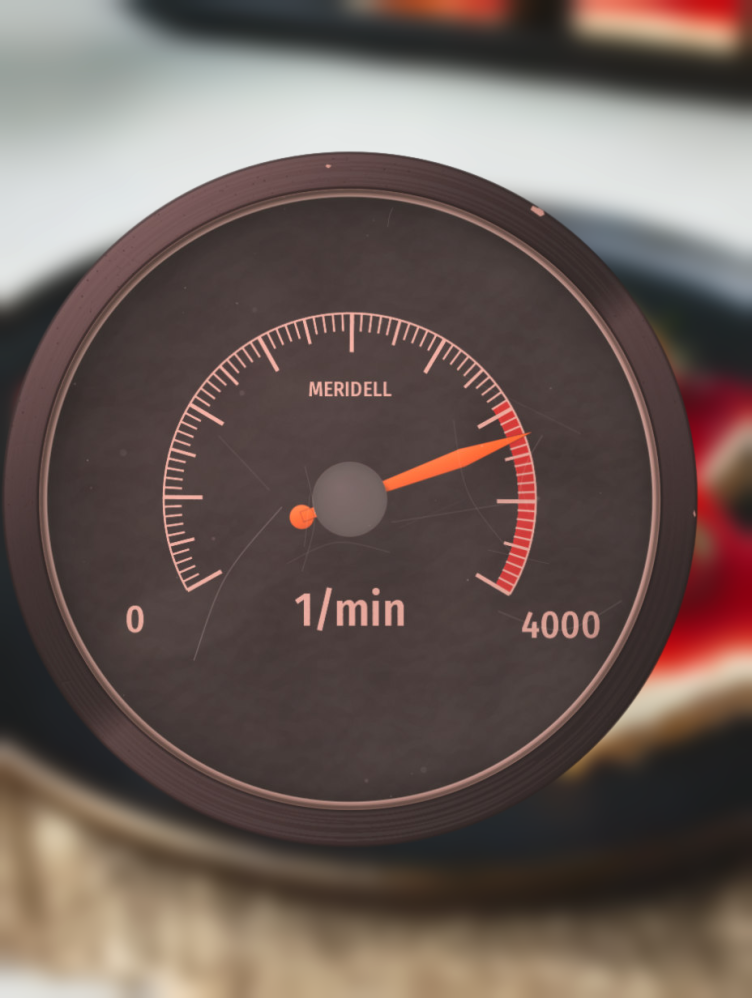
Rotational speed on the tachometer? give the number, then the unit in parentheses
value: 3150 (rpm)
